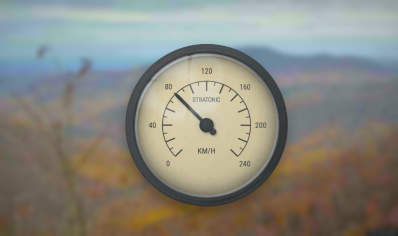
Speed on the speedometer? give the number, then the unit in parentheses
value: 80 (km/h)
